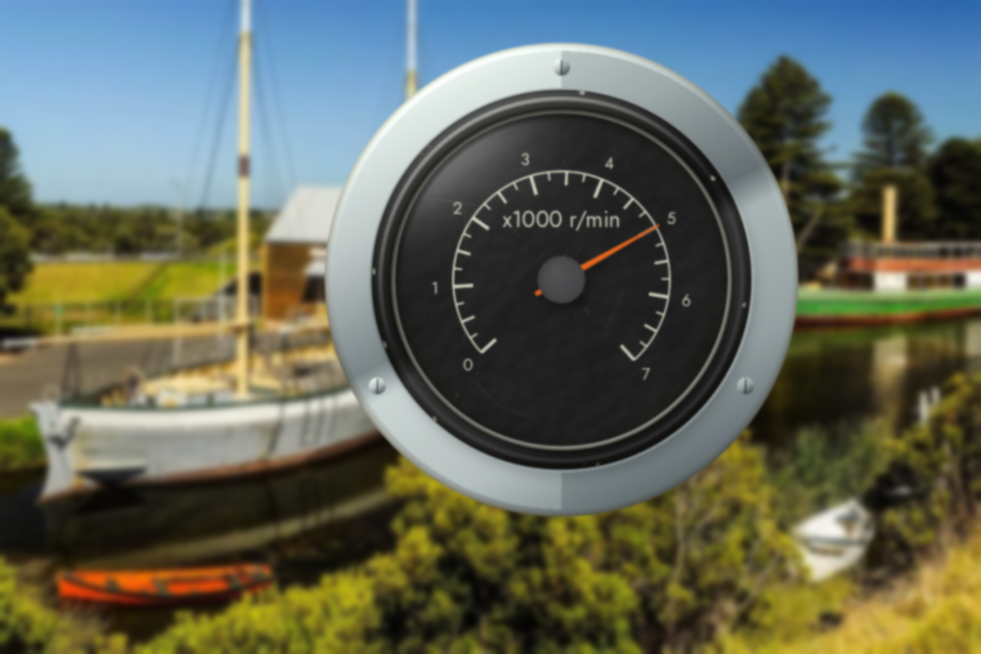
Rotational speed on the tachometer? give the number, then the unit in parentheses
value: 5000 (rpm)
